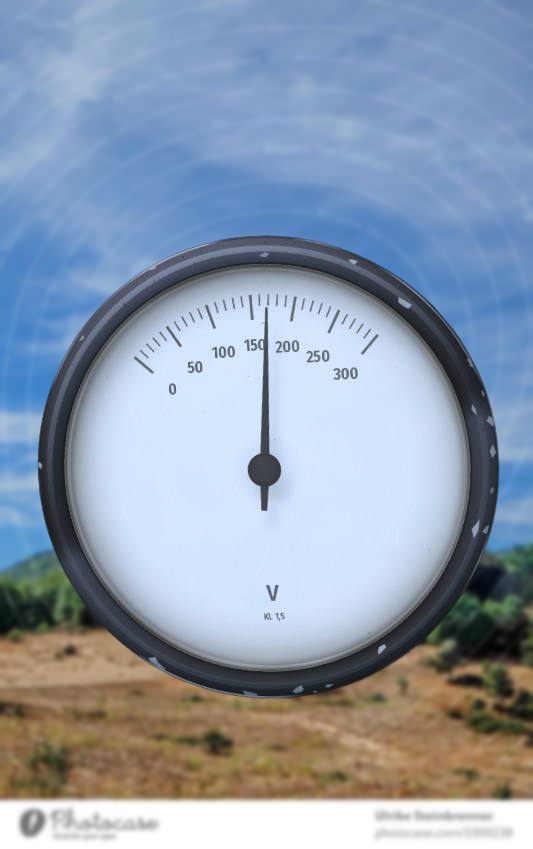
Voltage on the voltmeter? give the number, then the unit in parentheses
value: 170 (V)
